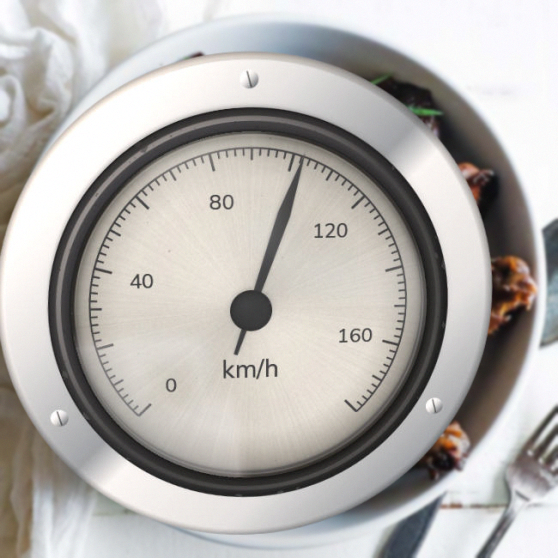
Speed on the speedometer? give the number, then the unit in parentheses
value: 102 (km/h)
